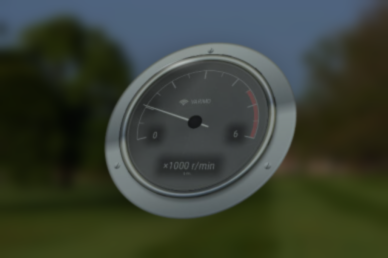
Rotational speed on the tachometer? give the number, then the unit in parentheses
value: 1000 (rpm)
